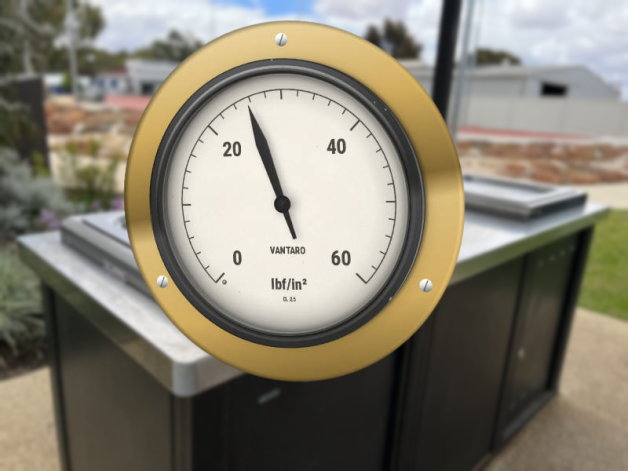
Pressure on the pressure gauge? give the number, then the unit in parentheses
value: 26 (psi)
